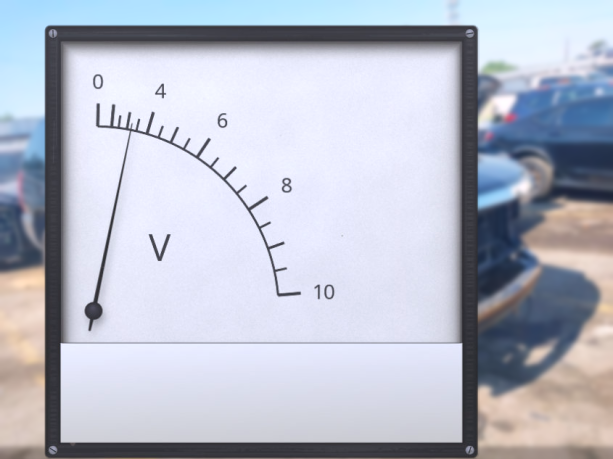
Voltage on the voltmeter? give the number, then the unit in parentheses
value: 3.25 (V)
